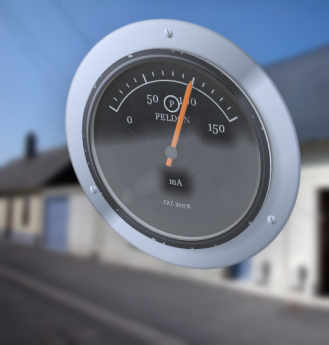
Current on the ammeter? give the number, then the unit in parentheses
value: 100 (mA)
